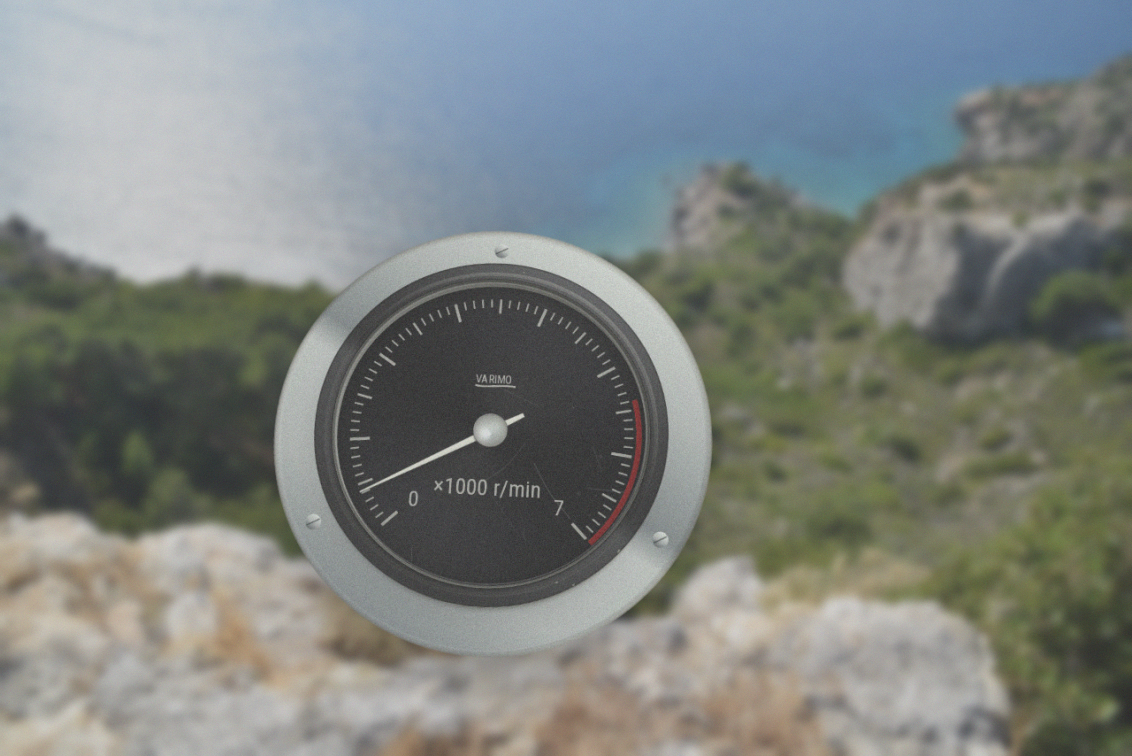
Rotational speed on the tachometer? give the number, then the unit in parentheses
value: 400 (rpm)
